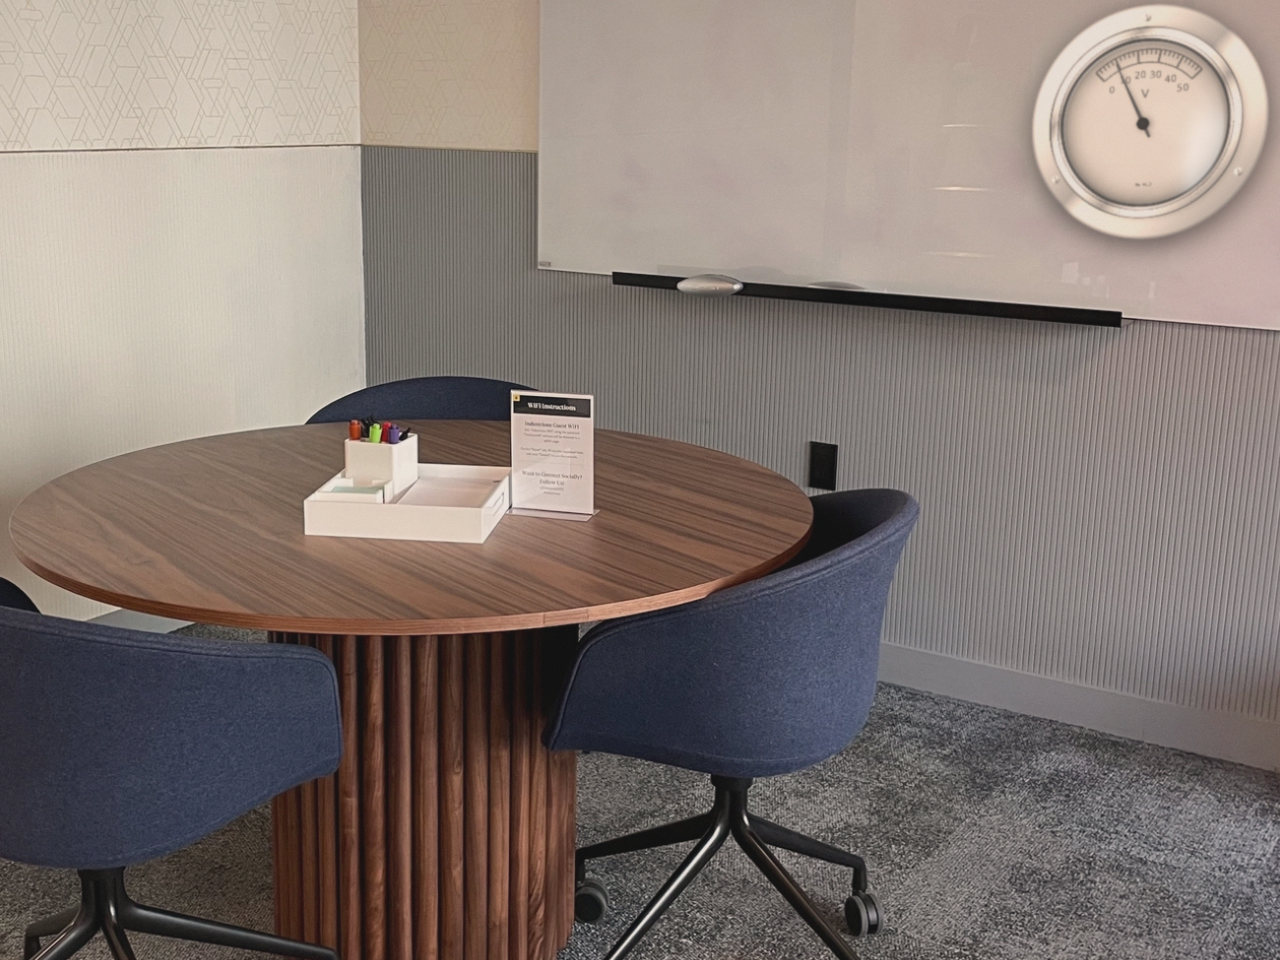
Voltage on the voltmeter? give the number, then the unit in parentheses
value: 10 (V)
